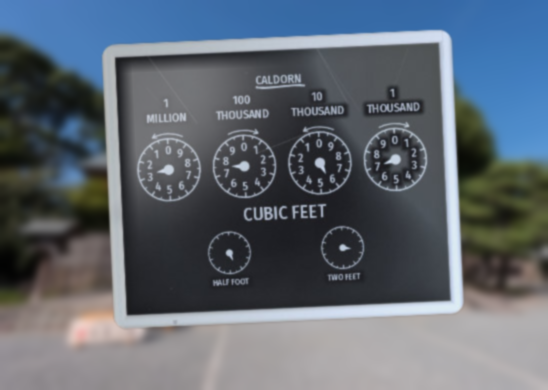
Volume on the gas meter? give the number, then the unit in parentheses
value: 275700 (ft³)
